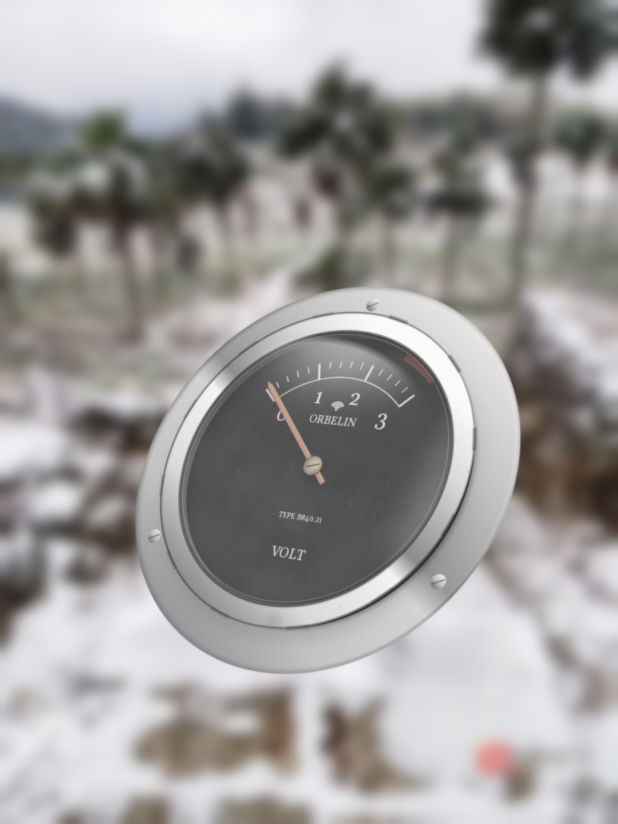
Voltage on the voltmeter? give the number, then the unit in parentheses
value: 0.1 (V)
